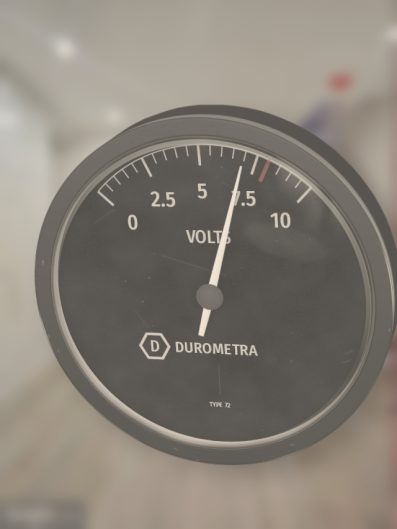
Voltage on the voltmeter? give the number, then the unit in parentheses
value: 7 (V)
